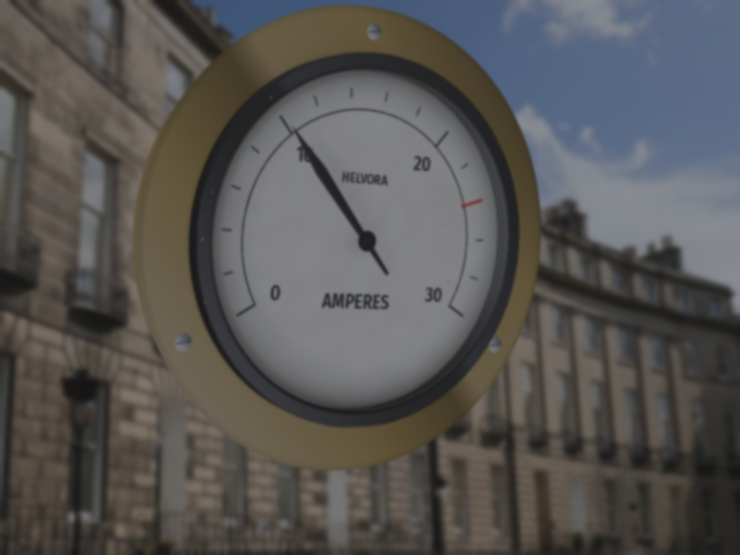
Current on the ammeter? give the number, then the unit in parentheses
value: 10 (A)
